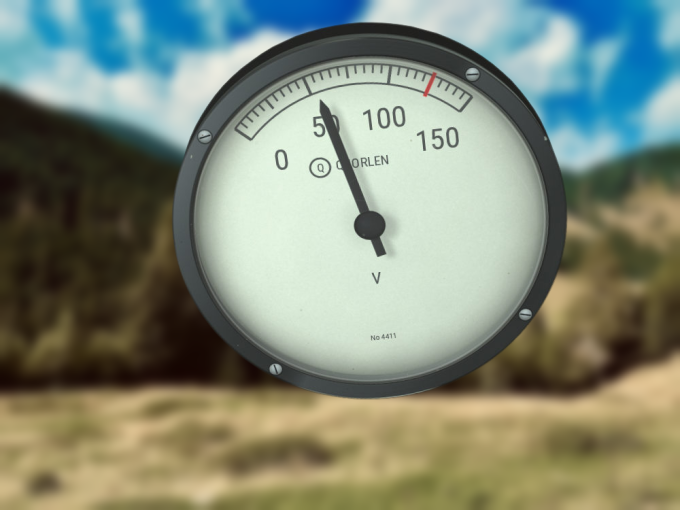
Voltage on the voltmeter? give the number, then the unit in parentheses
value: 55 (V)
